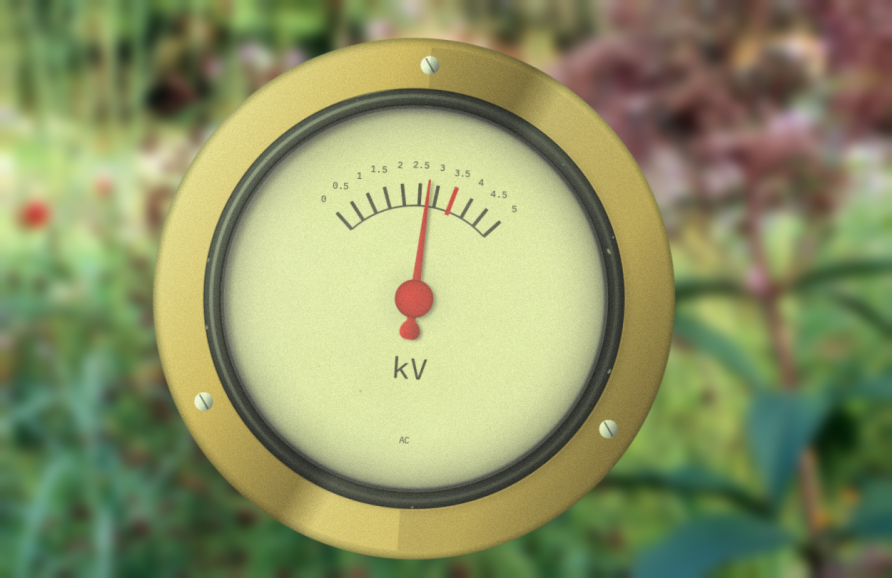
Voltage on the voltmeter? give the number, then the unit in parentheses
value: 2.75 (kV)
